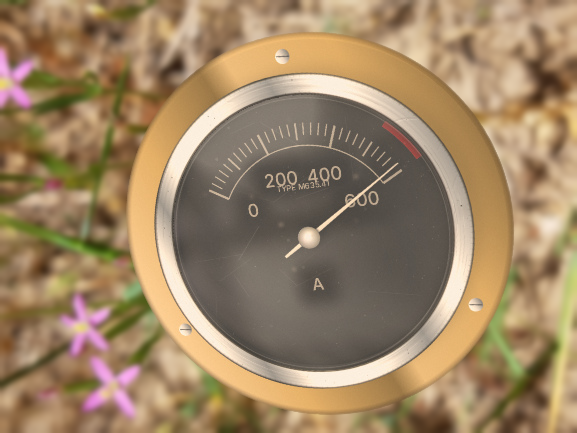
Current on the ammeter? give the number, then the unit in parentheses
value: 580 (A)
